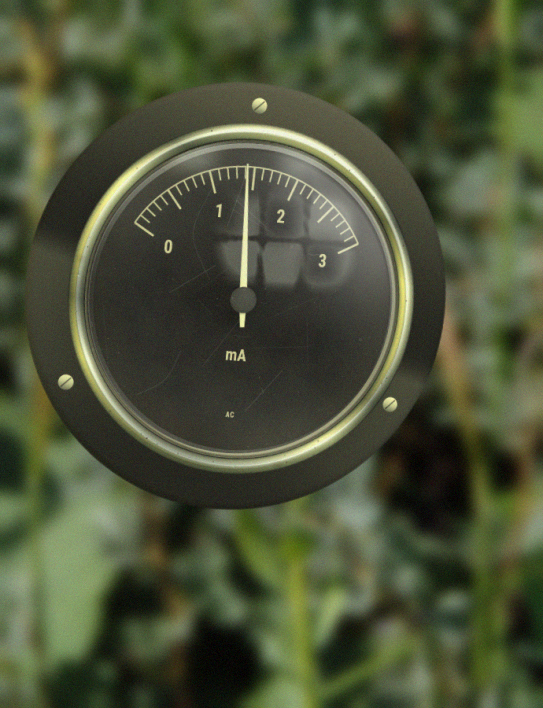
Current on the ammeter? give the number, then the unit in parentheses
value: 1.4 (mA)
